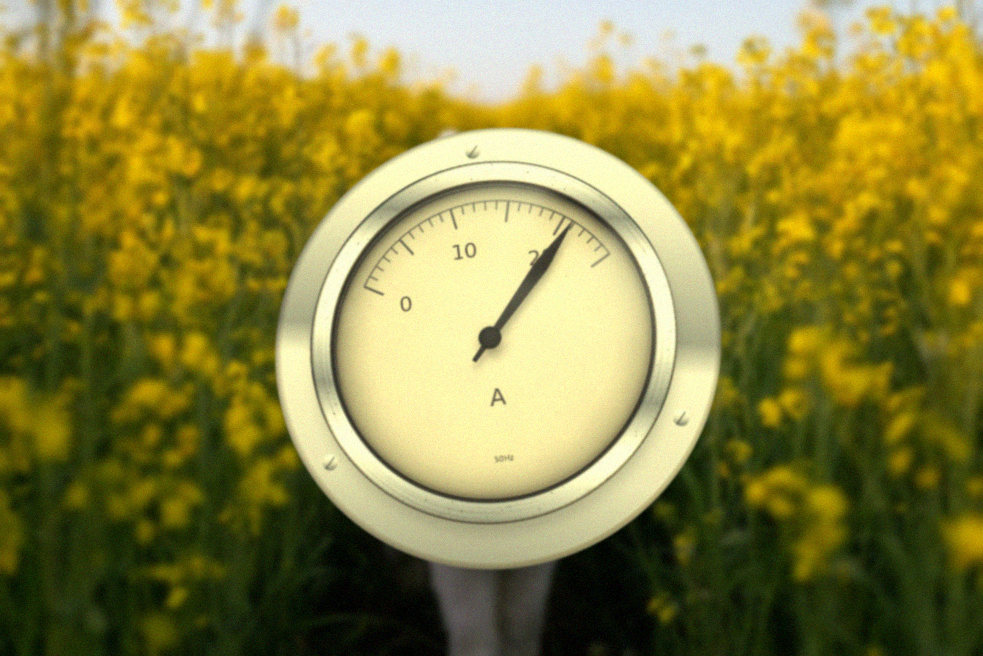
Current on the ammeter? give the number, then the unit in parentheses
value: 21 (A)
